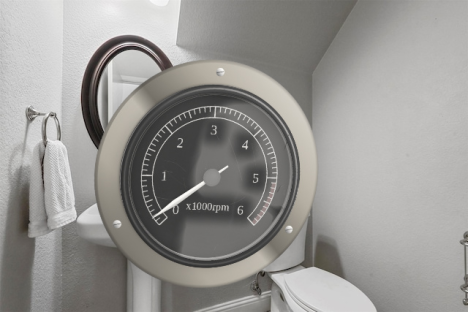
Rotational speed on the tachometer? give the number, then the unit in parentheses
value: 200 (rpm)
